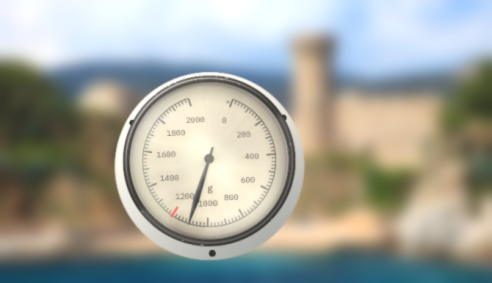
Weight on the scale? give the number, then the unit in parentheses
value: 1100 (g)
